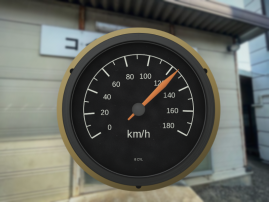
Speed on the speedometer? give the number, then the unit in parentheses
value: 125 (km/h)
